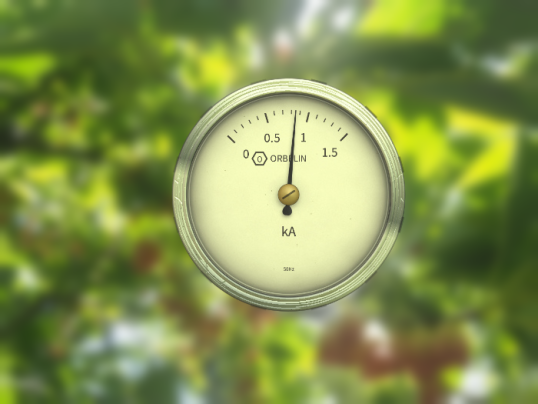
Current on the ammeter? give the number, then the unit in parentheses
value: 0.85 (kA)
